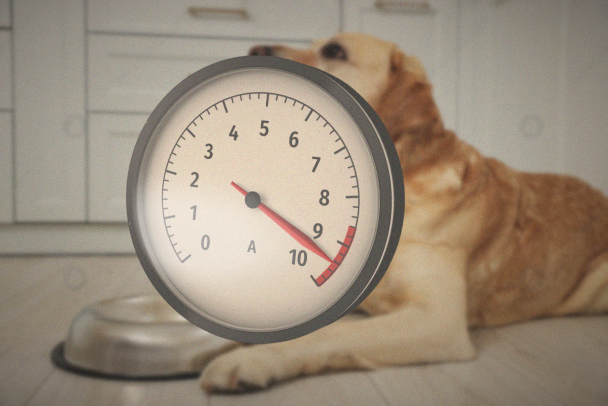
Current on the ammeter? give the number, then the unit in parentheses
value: 9.4 (A)
